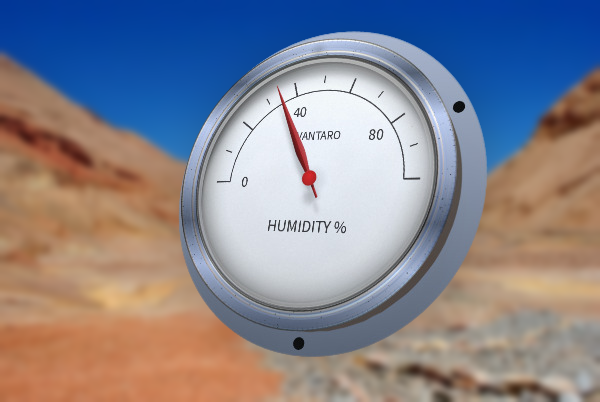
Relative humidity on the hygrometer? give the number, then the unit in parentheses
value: 35 (%)
